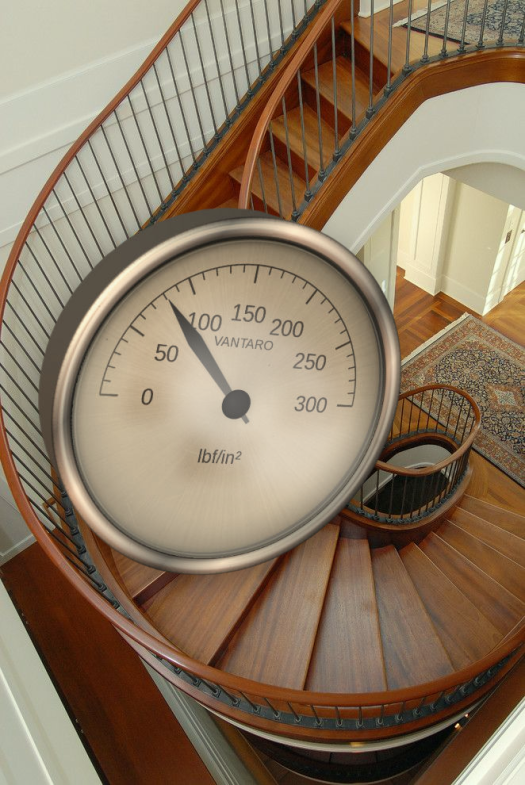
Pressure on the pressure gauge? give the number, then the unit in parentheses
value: 80 (psi)
